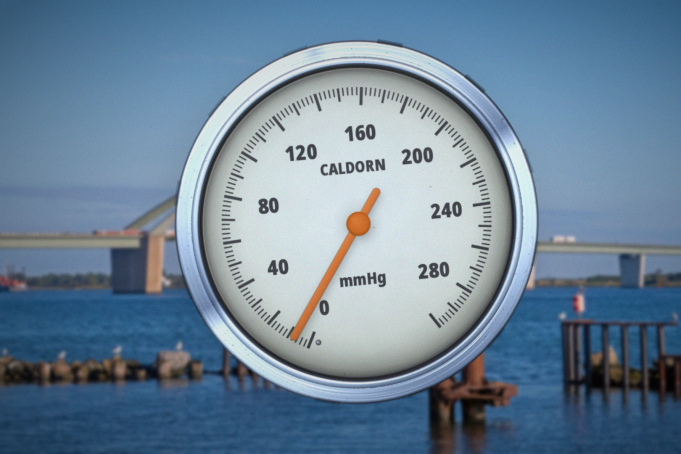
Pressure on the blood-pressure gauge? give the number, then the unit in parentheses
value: 8 (mmHg)
